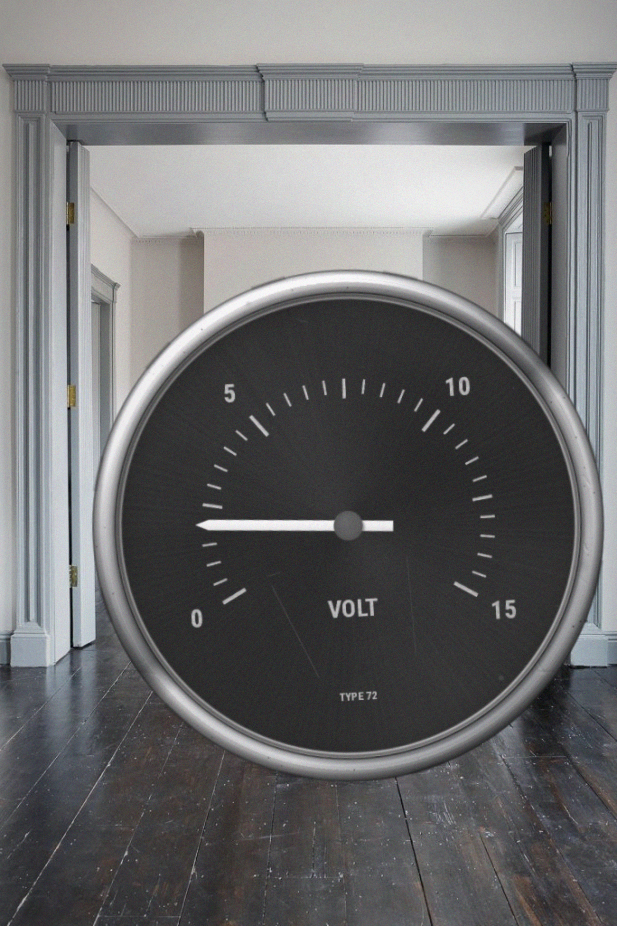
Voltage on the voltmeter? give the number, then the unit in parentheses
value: 2 (V)
